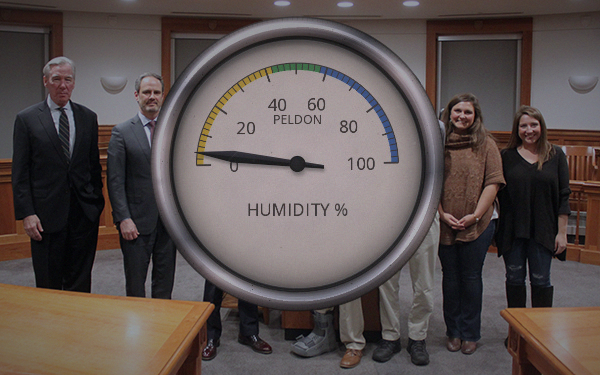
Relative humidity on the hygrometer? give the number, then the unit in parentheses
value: 4 (%)
